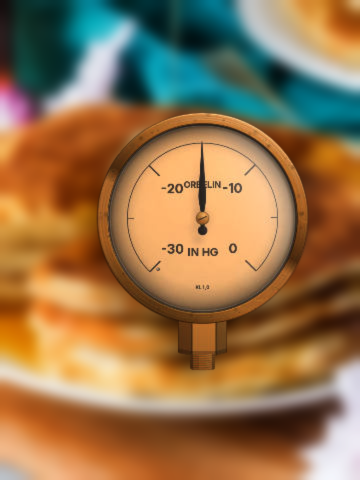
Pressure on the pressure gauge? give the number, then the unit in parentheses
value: -15 (inHg)
